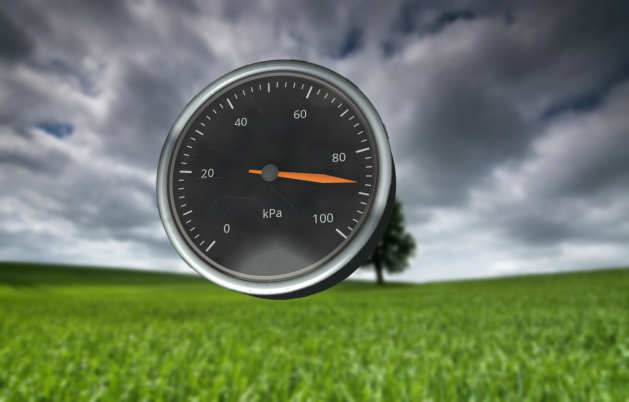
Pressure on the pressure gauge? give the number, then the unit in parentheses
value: 88 (kPa)
